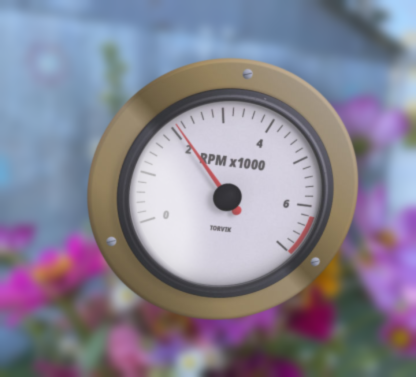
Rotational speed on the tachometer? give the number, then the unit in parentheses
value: 2100 (rpm)
